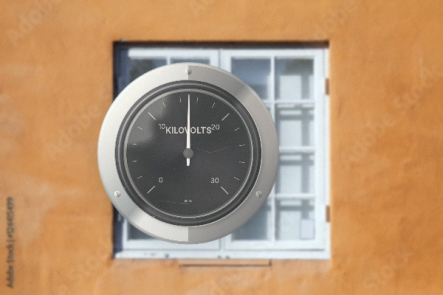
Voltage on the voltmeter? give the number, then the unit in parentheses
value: 15 (kV)
